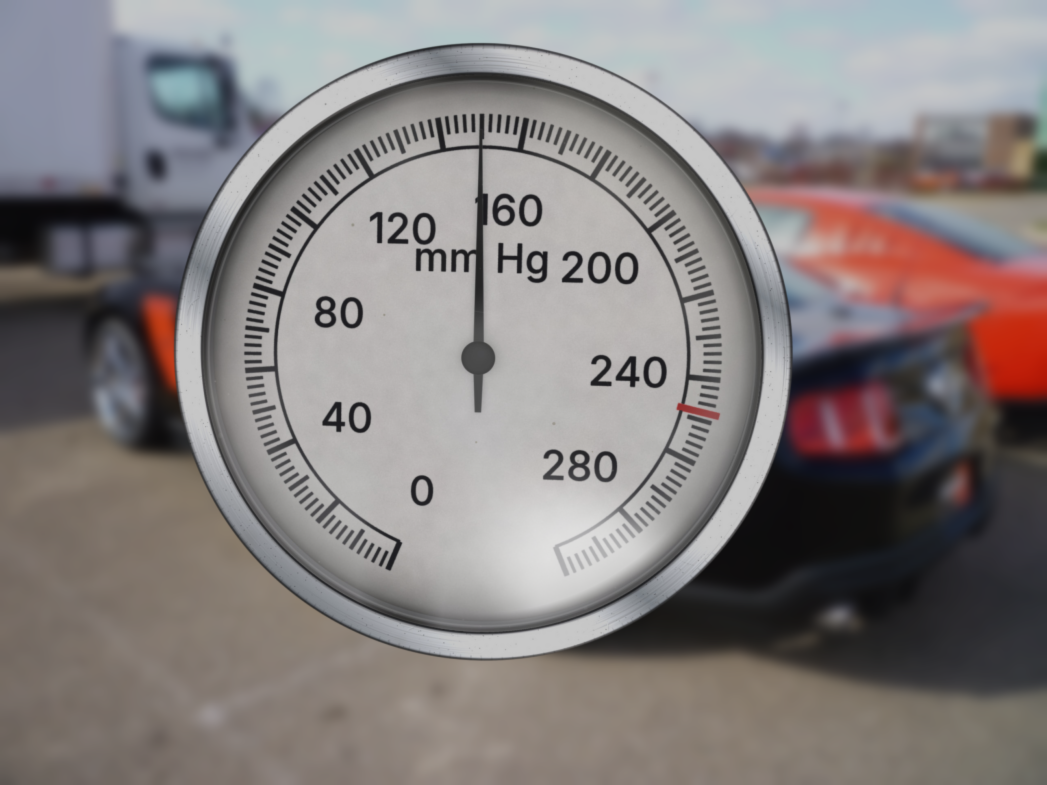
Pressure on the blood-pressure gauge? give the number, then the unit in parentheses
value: 150 (mmHg)
